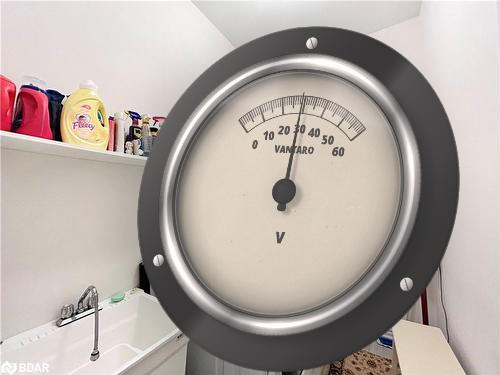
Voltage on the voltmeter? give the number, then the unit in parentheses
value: 30 (V)
